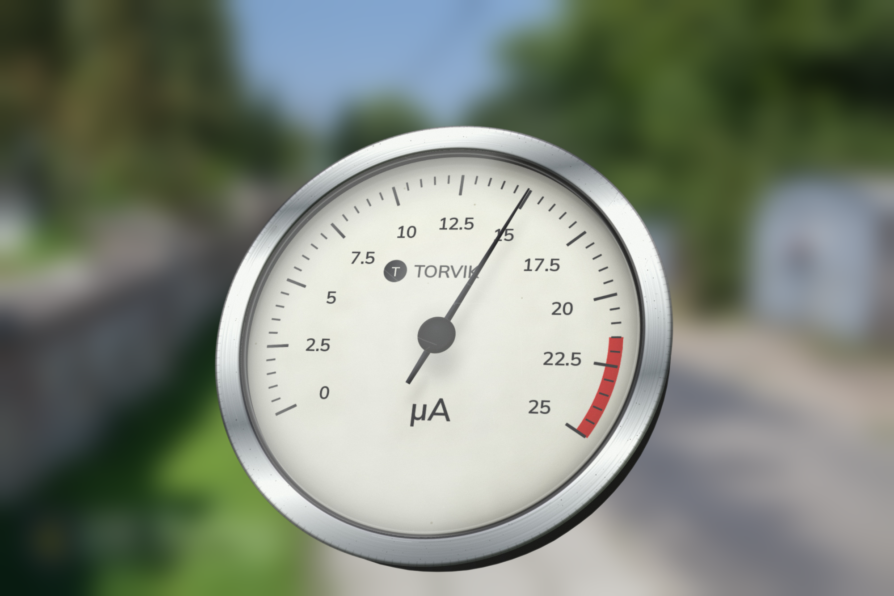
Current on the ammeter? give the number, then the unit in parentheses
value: 15 (µA)
